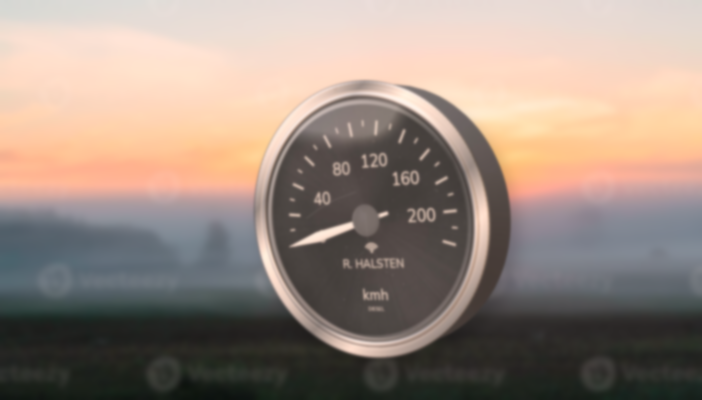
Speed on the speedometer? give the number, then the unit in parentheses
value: 0 (km/h)
